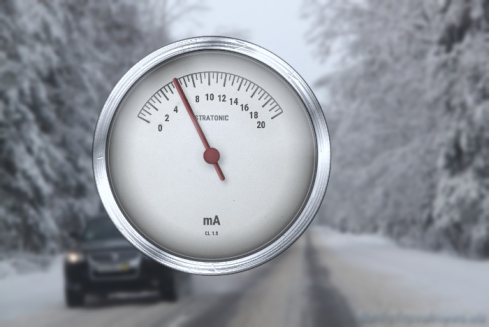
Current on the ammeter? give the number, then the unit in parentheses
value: 6 (mA)
